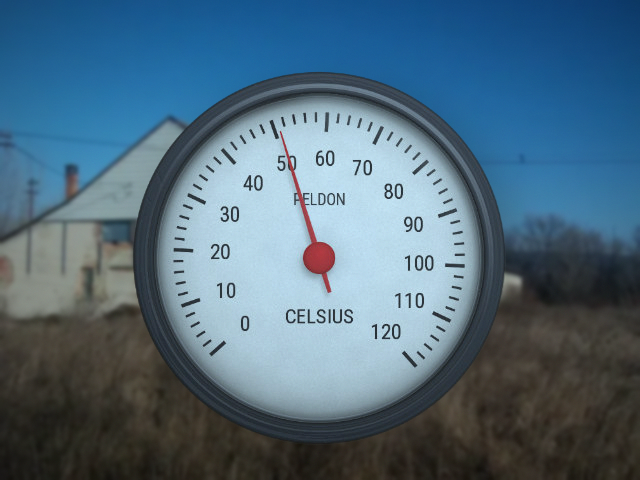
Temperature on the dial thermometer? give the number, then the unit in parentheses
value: 51 (°C)
